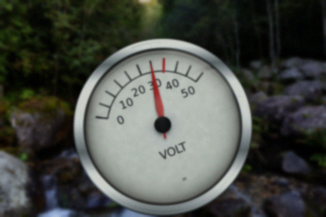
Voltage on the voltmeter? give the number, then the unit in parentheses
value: 30 (V)
